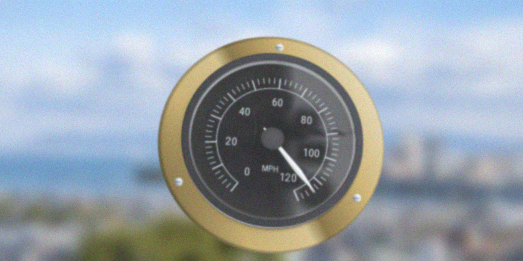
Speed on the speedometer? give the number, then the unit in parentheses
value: 114 (mph)
